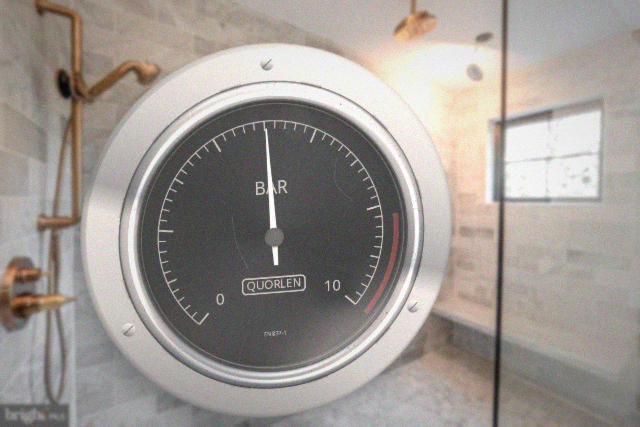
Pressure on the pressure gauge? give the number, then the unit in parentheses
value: 5 (bar)
